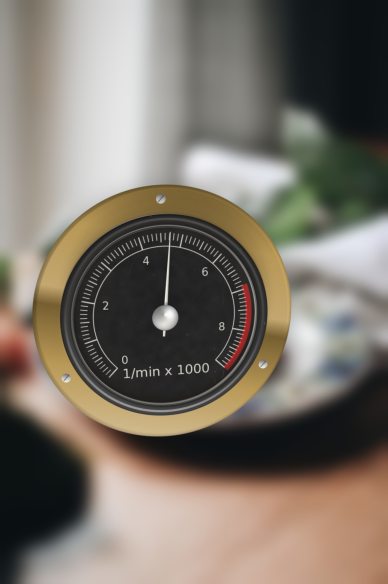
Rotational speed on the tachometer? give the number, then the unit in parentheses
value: 4700 (rpm)
